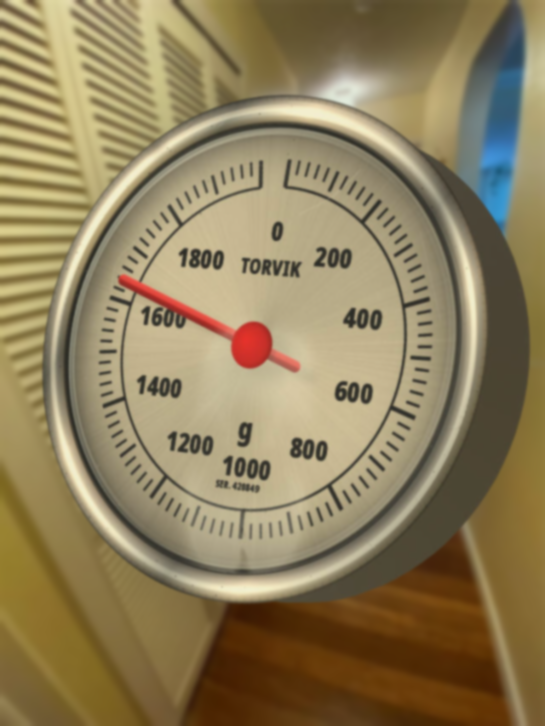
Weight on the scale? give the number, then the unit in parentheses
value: 1640 (g)
